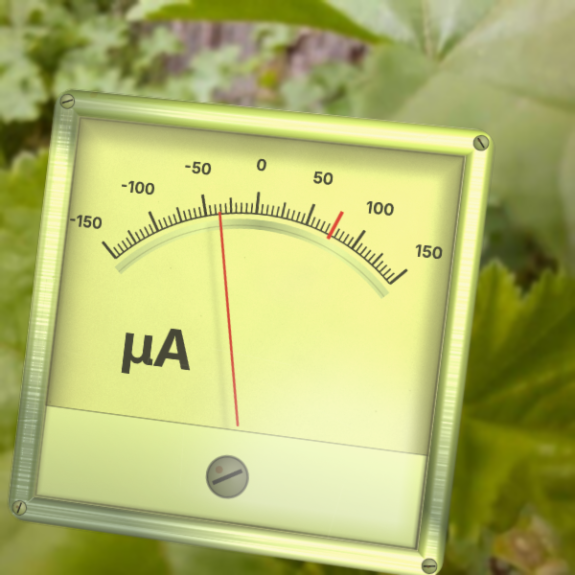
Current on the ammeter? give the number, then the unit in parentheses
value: -35 (µA)
